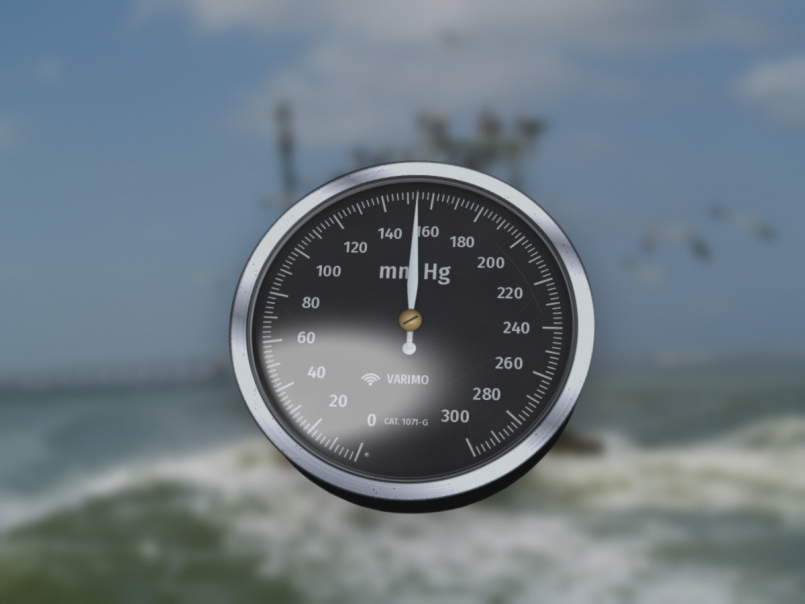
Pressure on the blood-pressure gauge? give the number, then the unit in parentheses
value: 154 (mmHg)
